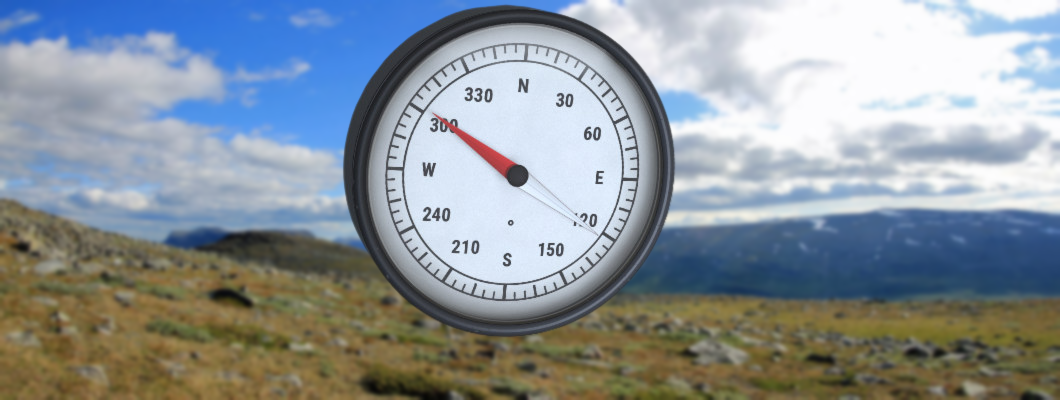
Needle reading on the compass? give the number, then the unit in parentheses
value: 302.5 (°)
